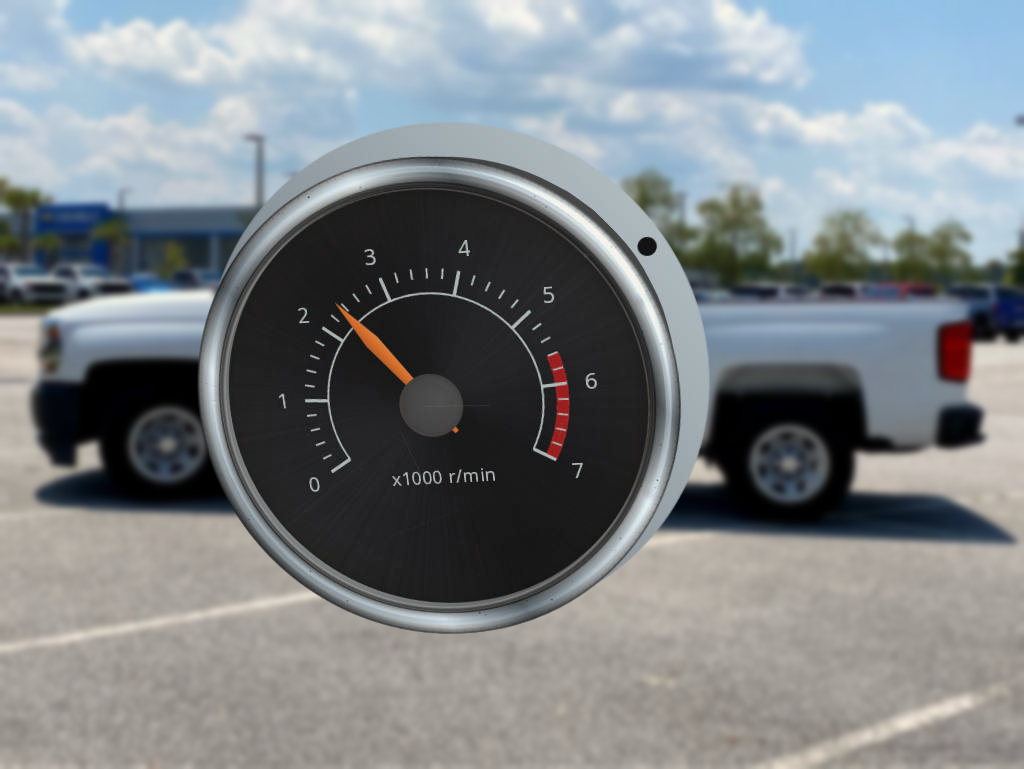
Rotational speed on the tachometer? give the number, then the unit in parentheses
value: 2400 (rpm)
